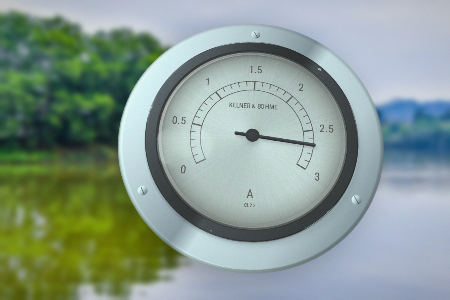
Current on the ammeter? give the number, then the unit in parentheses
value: 2.7 (A)
